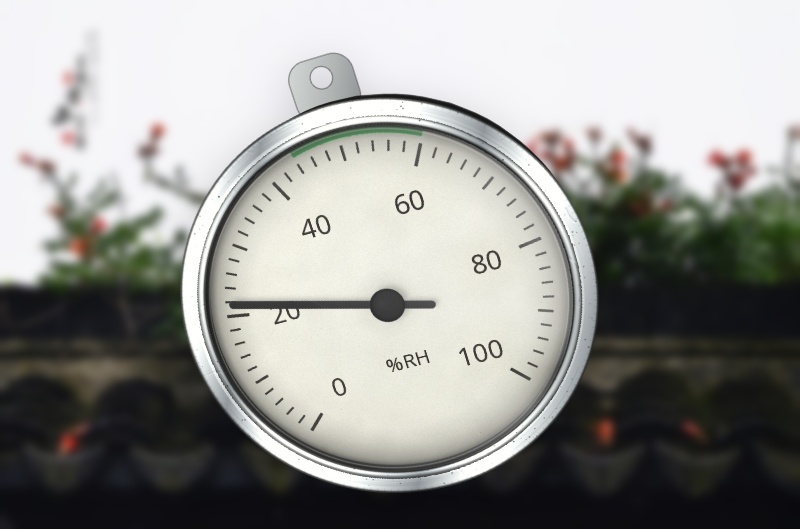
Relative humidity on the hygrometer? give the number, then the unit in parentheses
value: 22 (%)
